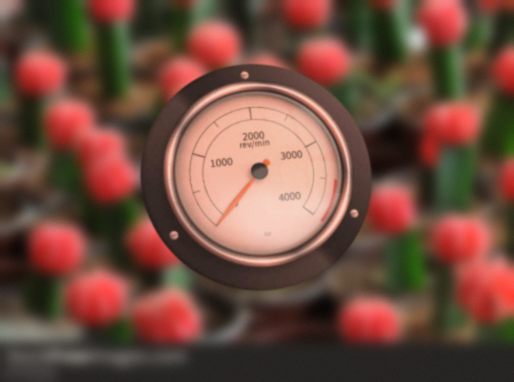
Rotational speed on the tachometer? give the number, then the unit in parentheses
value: 0 (rpm)
